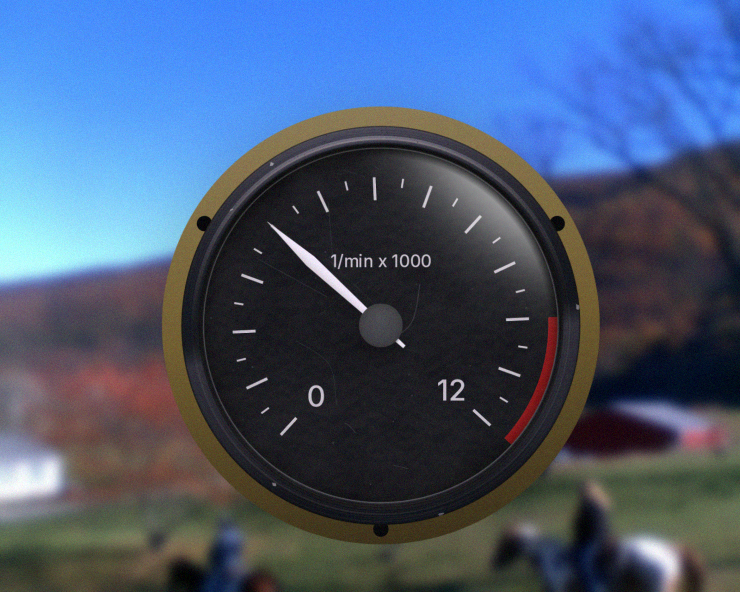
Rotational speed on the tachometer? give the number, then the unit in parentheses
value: 4000 (rpm)
